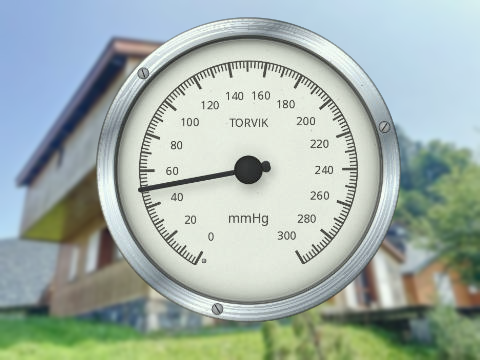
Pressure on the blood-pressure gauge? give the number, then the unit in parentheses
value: 50 (mmHg)
